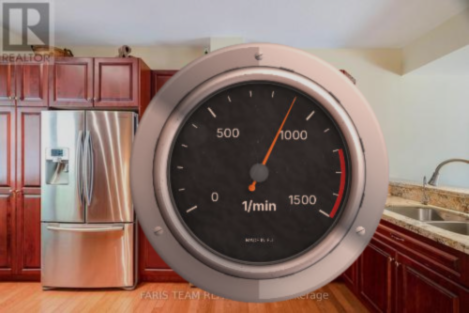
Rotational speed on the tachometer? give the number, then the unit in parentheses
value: 900 (rpm)
